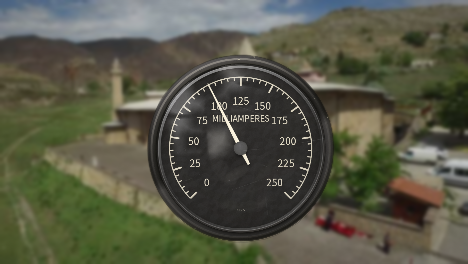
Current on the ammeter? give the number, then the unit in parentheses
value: 100 (mA)
